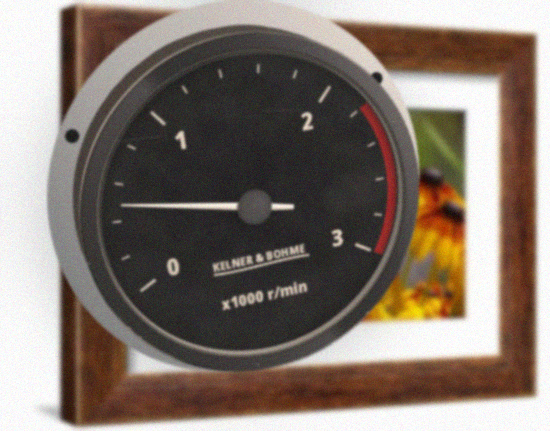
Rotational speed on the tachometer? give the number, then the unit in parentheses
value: 500 (rpm)
